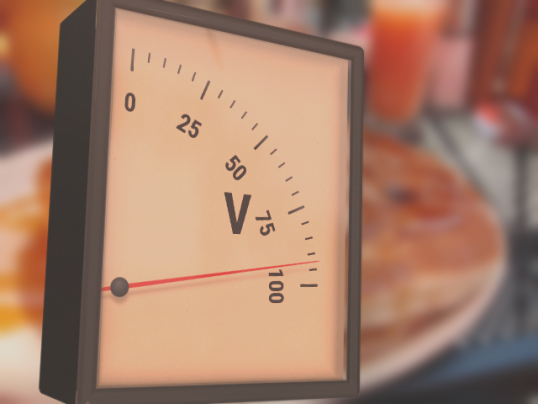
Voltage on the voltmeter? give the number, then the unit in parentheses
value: 92.5 (V)
